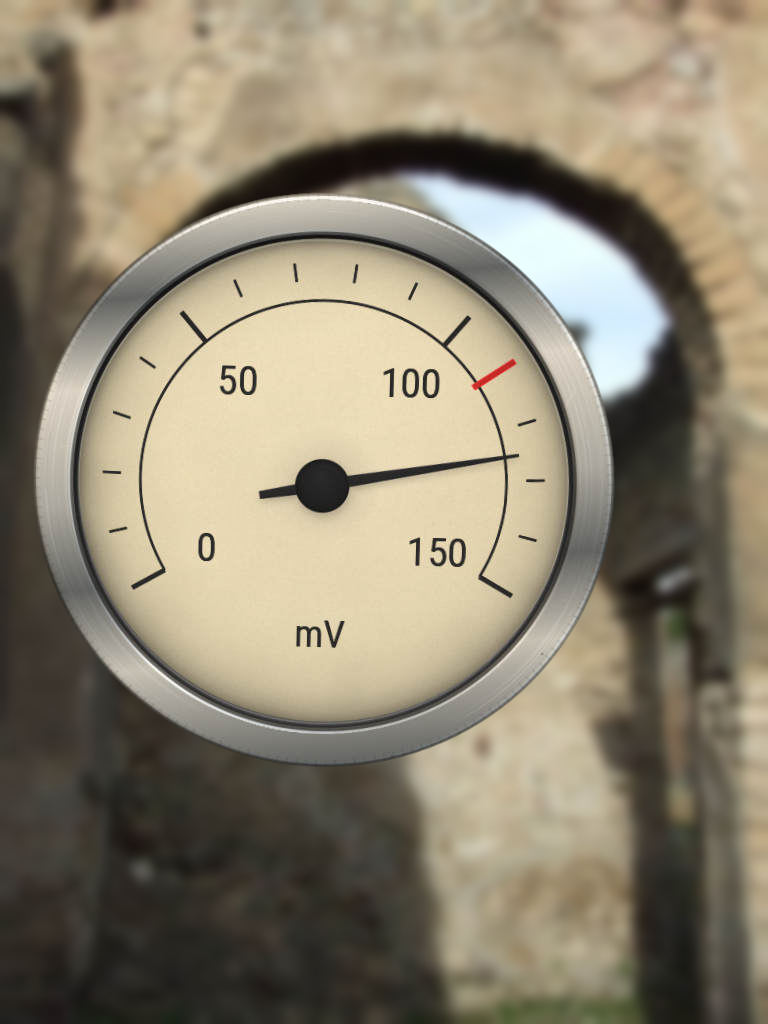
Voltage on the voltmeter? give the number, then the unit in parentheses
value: 125 (mV)
